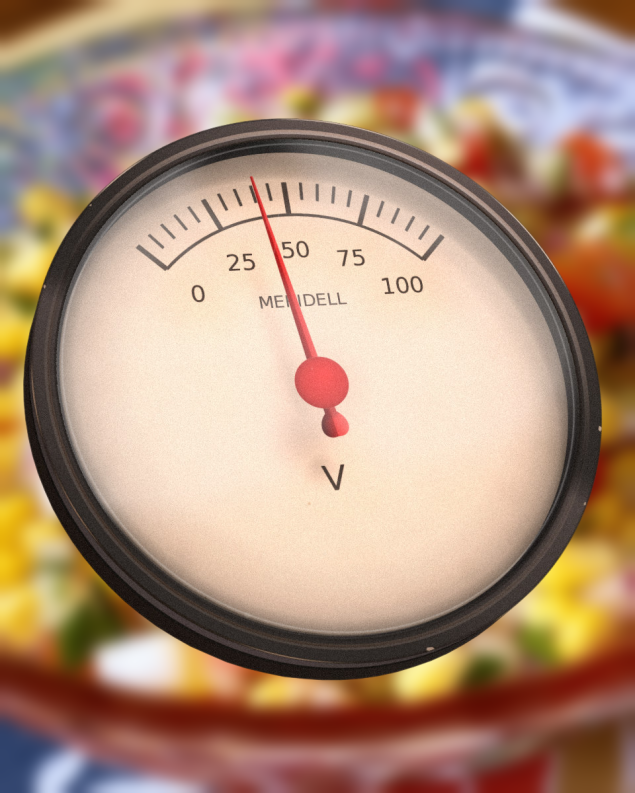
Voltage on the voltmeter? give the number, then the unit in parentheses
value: 40 (V)
